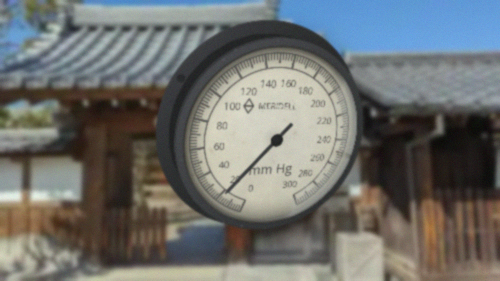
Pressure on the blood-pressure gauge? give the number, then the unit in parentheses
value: 20 (mmHg)
